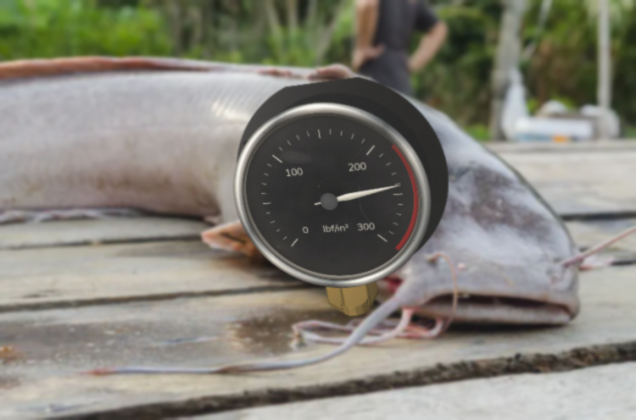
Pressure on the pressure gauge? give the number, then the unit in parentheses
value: 240 (psi)
